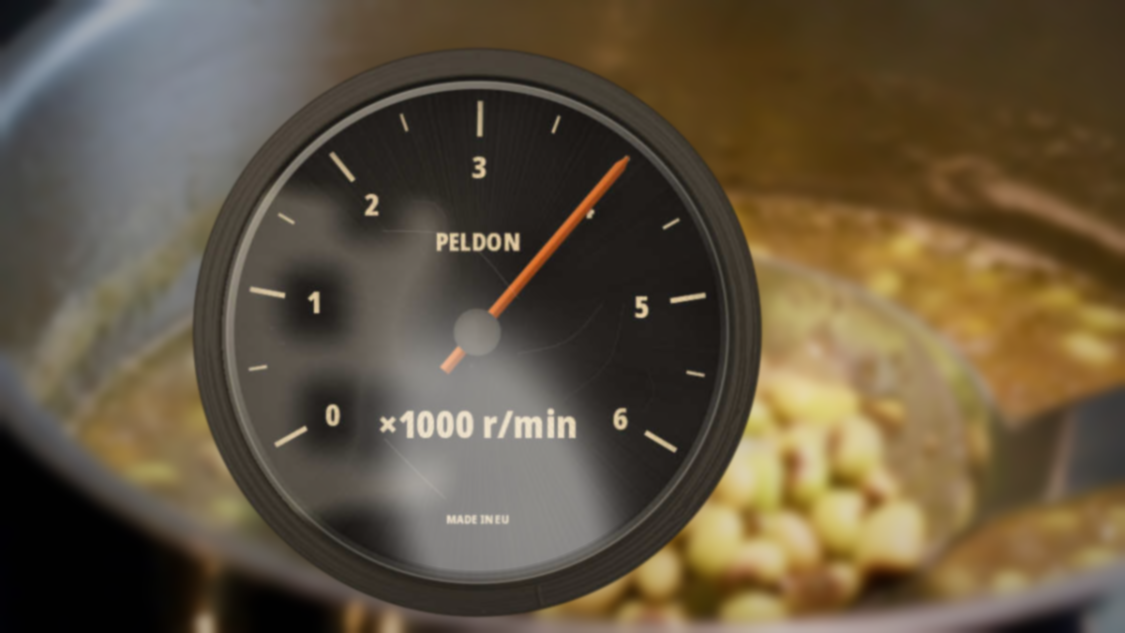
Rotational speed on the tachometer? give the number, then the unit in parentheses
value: 4000 (rpm)
